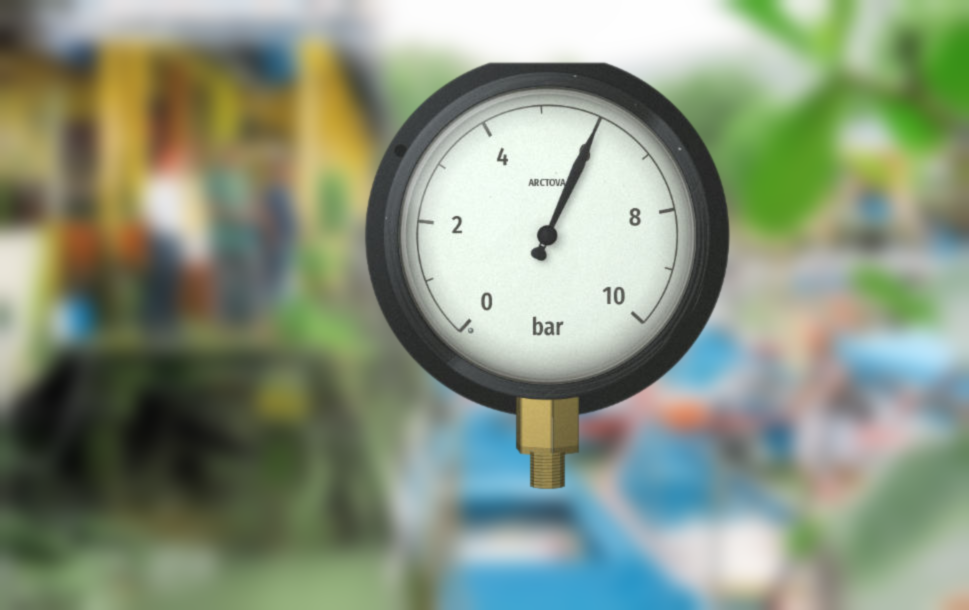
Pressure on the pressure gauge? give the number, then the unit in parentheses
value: 6 (bar)
